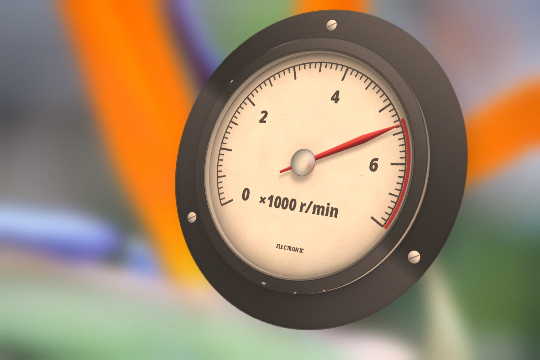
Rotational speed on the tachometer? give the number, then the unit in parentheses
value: 5400 (rpm)
